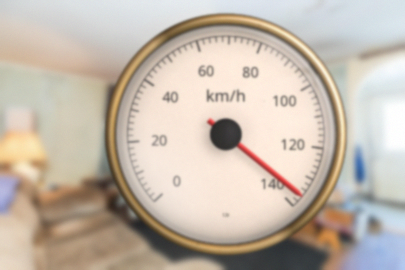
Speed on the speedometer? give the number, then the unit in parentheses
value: 136 (km/h)
